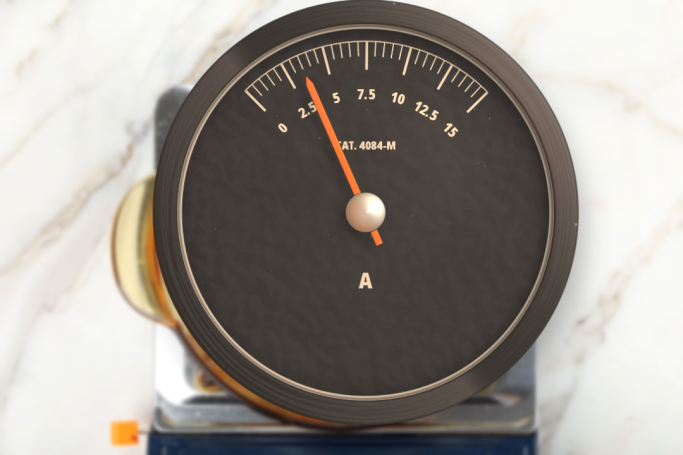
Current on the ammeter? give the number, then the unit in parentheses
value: 3.5 (A)
